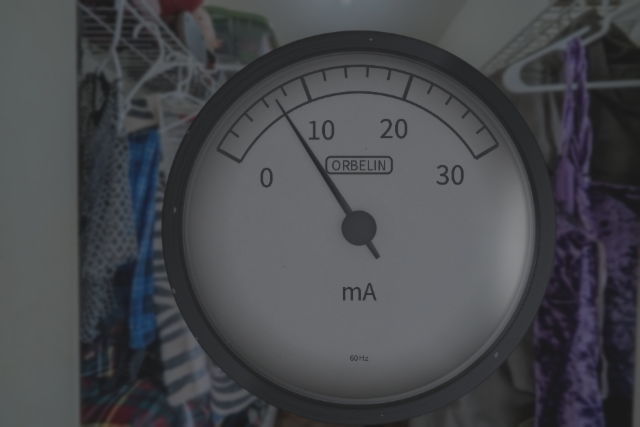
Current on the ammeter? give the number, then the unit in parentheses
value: 7 (mA)
